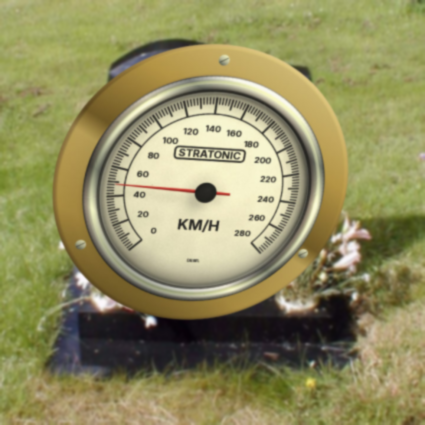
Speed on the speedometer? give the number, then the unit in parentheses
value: 50 (km/h)
